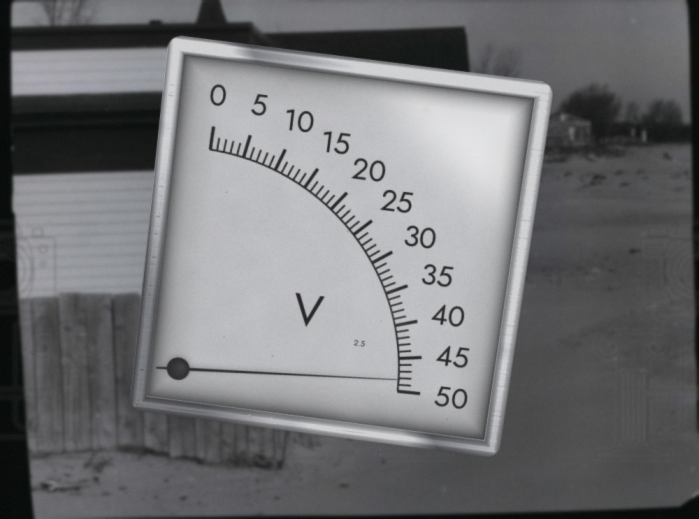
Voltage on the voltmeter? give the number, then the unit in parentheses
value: 48 (V)
